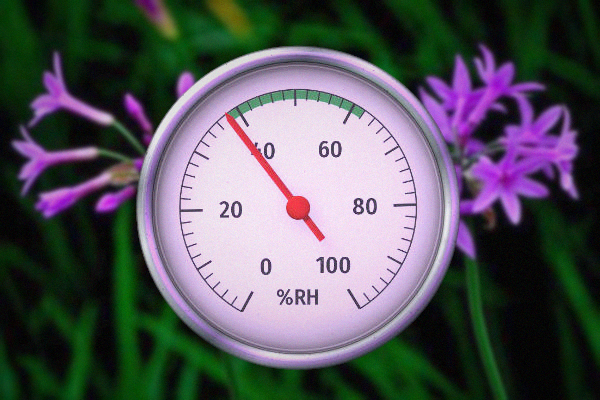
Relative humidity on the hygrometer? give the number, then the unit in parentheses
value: 38 (%)
